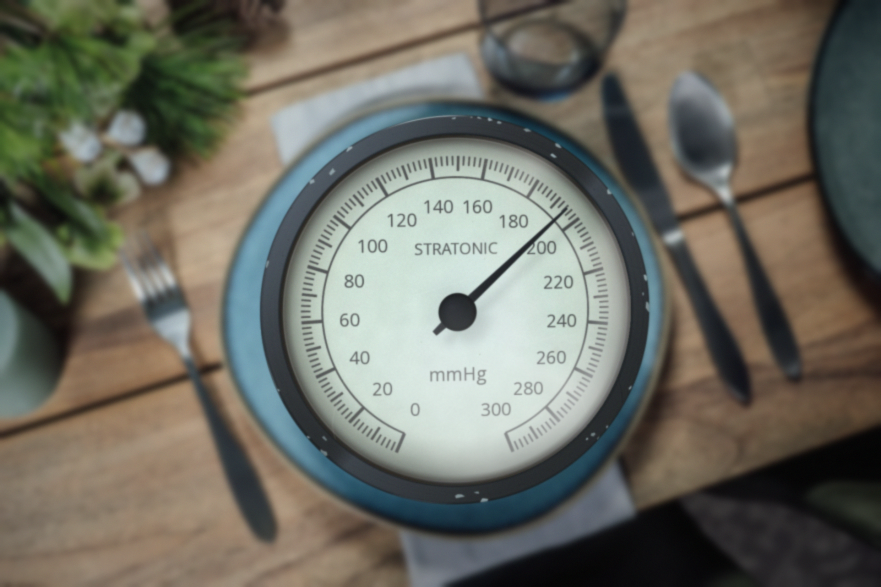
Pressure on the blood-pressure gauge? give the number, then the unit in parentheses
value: 194 (mmHg)
